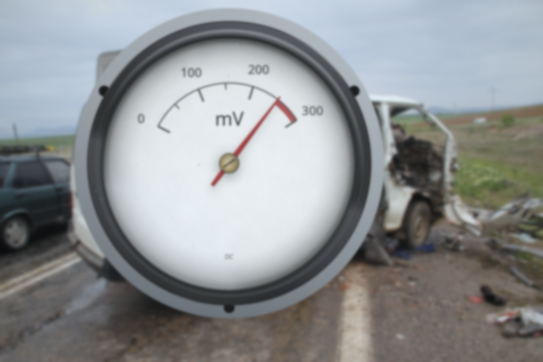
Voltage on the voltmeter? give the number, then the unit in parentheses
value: 250 (mV)
